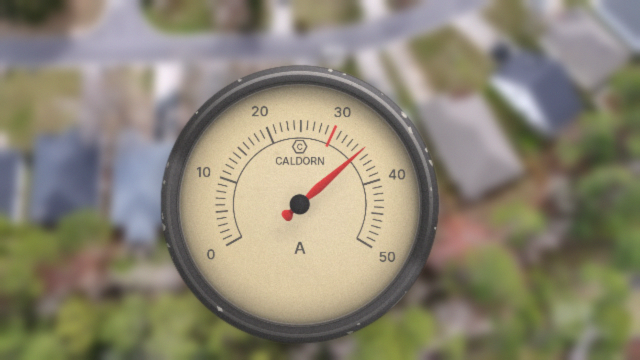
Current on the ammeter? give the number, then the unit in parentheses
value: 35 (A)
